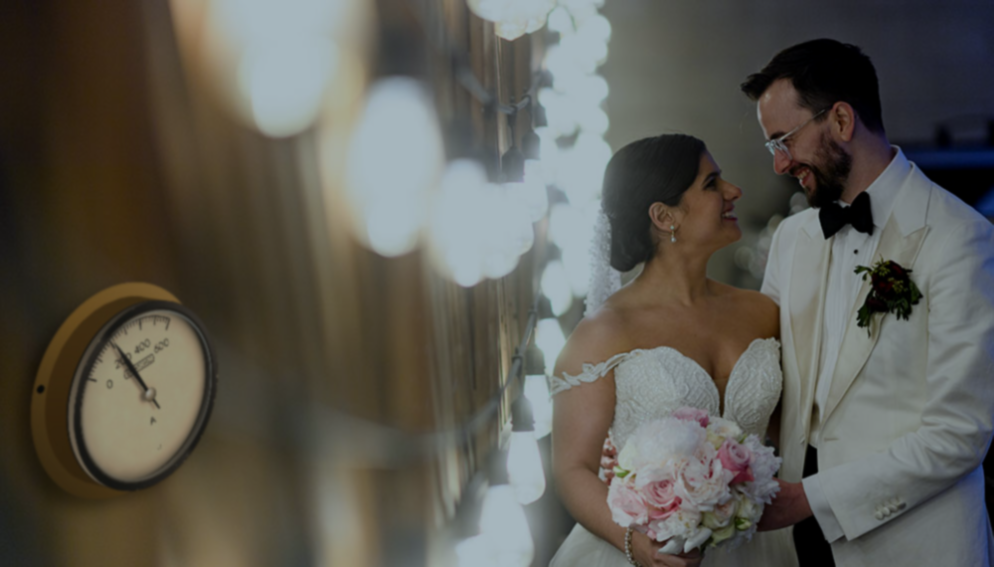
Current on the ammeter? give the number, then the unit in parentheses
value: 200 (A)
